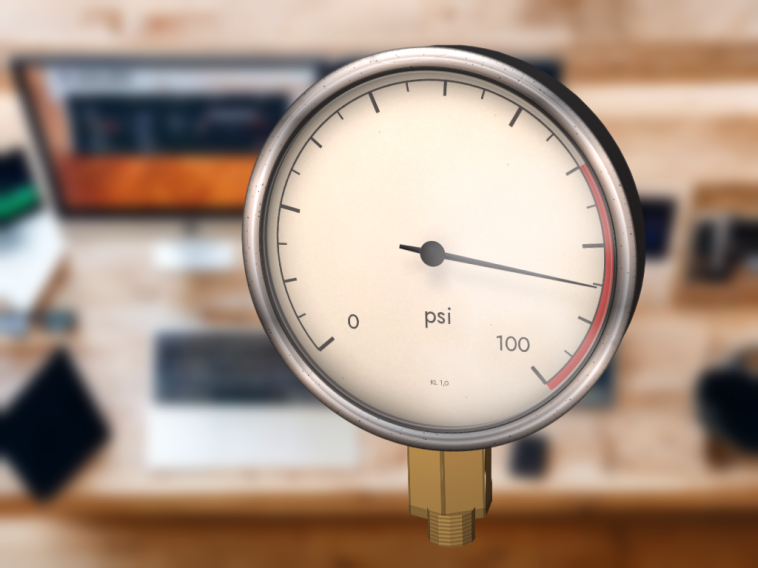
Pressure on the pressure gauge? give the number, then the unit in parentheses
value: 85 (psi)
